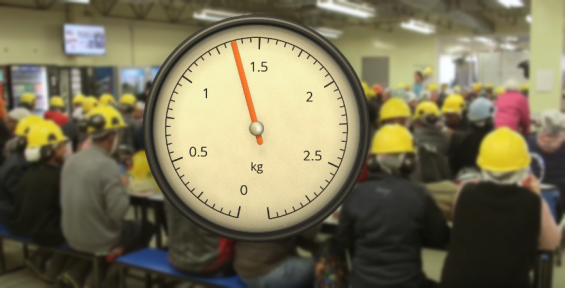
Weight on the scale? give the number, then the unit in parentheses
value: 1.35 (kg)
